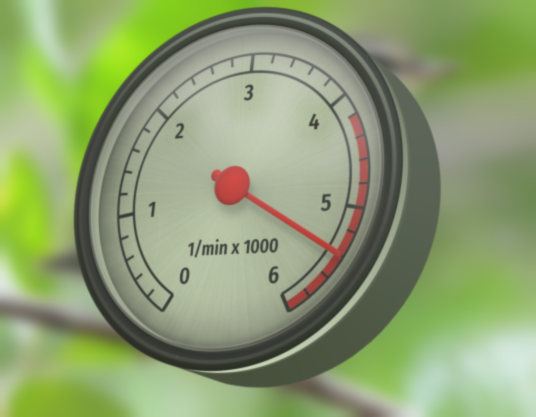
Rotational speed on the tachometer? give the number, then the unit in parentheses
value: 5400 (rpm)
